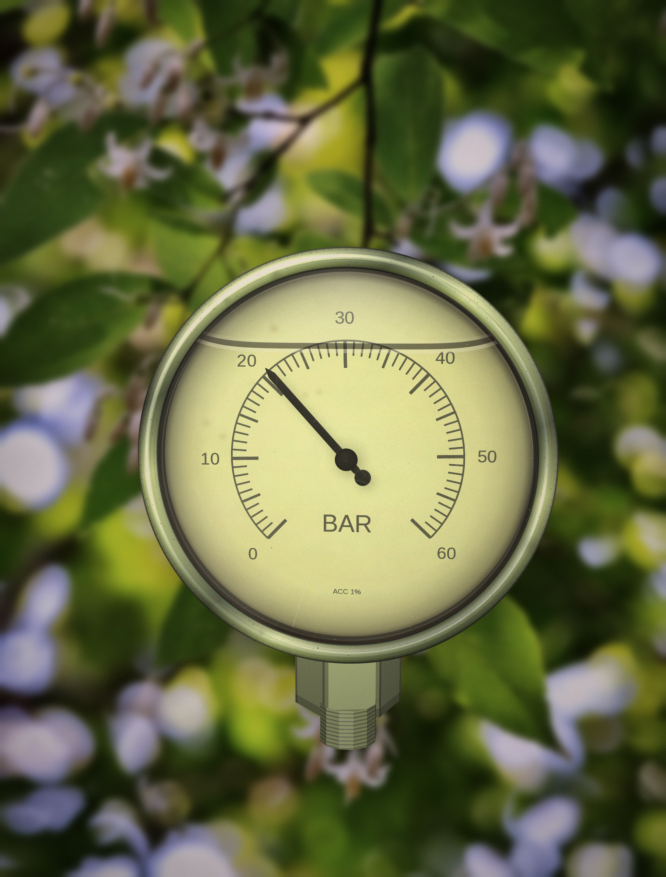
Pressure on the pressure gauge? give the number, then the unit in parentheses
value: 21 (bar)
